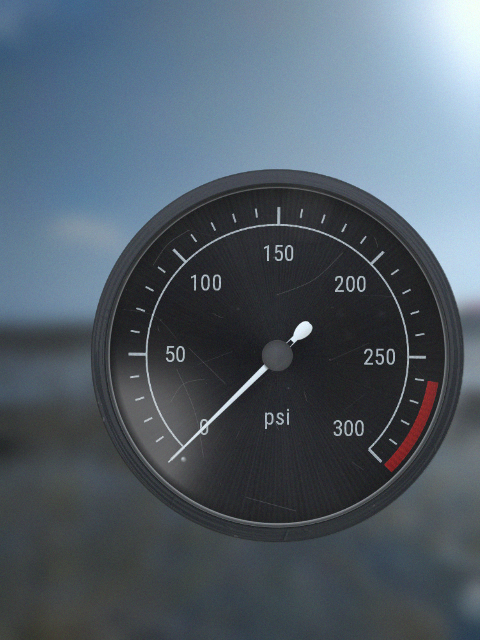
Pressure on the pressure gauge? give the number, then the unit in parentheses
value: 0 (psi)
